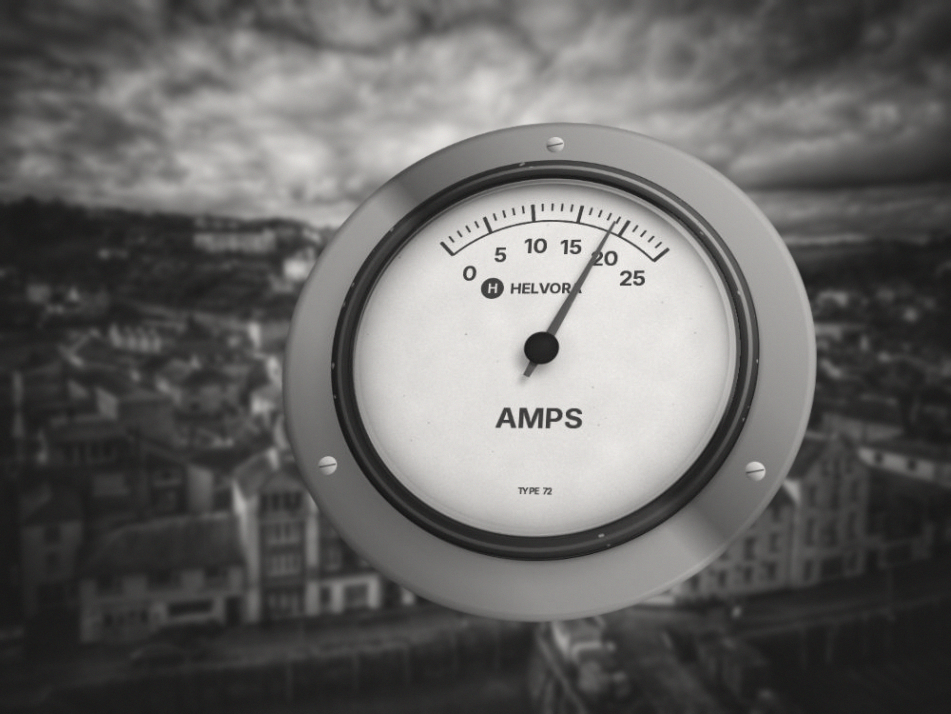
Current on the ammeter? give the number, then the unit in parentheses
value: 19 (A)
